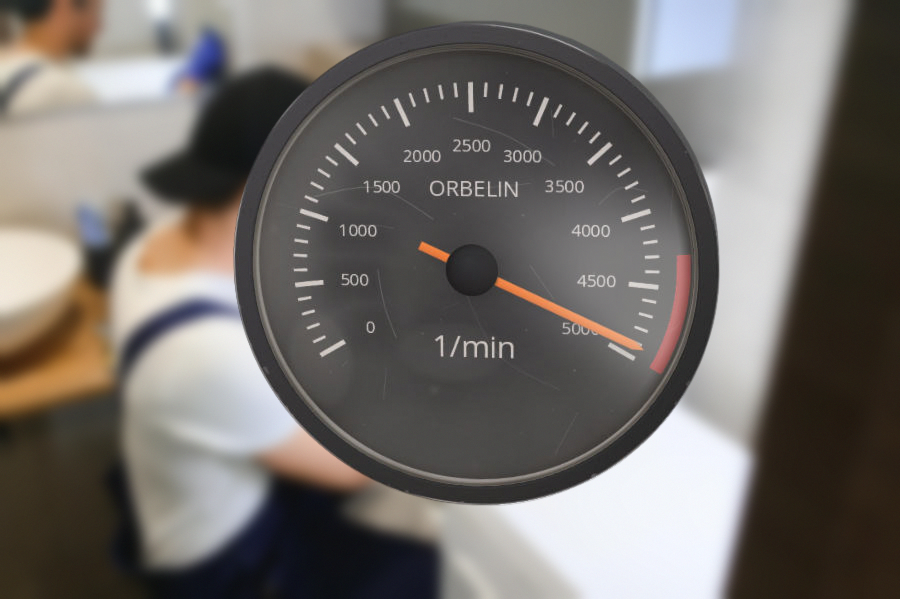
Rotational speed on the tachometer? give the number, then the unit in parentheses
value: 4900 (rpm)
